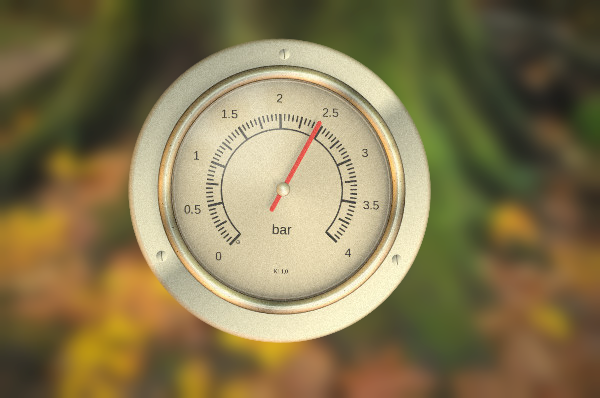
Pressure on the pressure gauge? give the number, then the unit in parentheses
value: 2.45 (bar)
